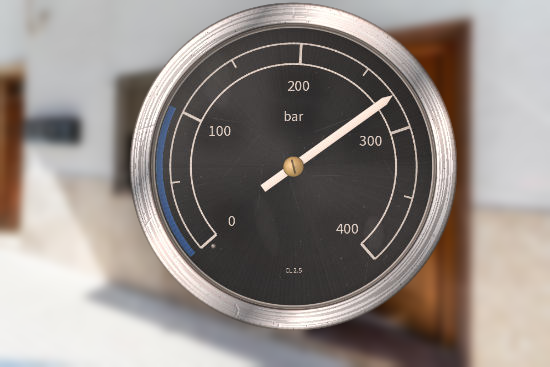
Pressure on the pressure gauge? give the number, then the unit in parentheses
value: 275 (bar)
